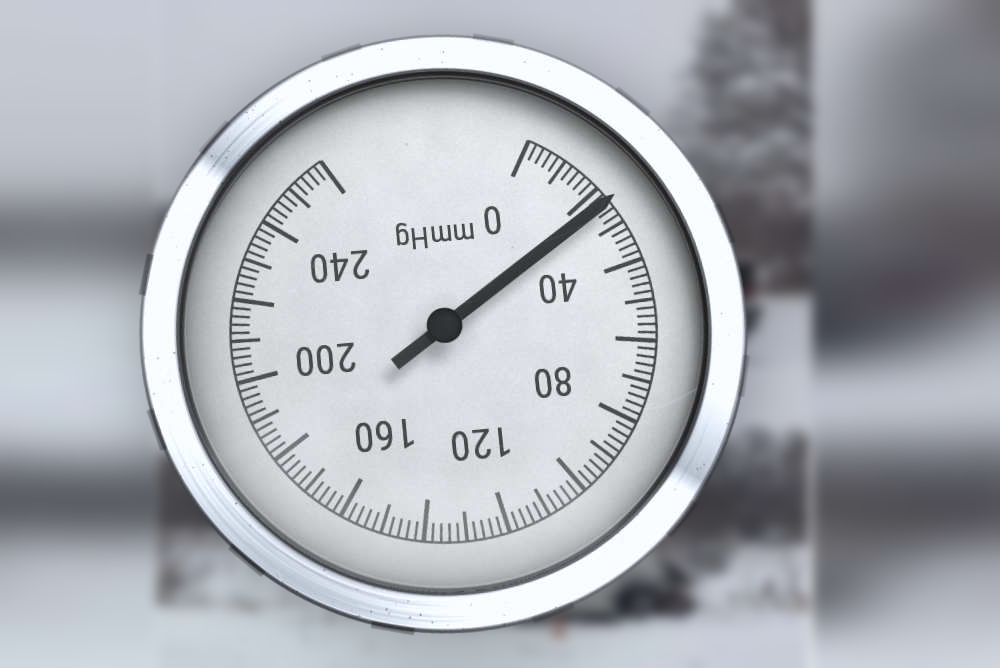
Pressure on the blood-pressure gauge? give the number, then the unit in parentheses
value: 24 (mmHg)
